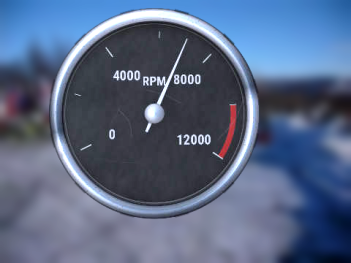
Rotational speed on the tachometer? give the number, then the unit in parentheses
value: 7000 (rpm)
